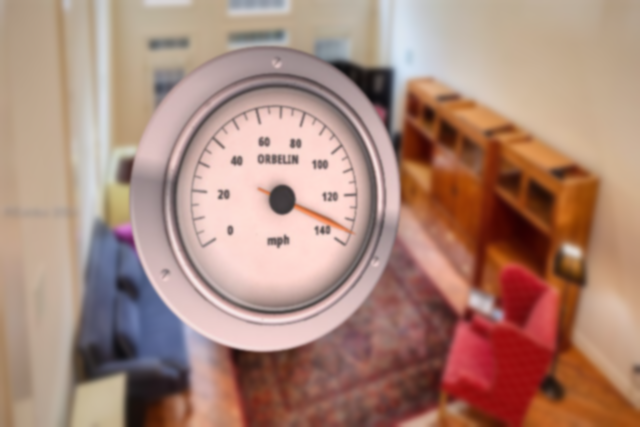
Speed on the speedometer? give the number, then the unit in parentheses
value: 135 (mph)
